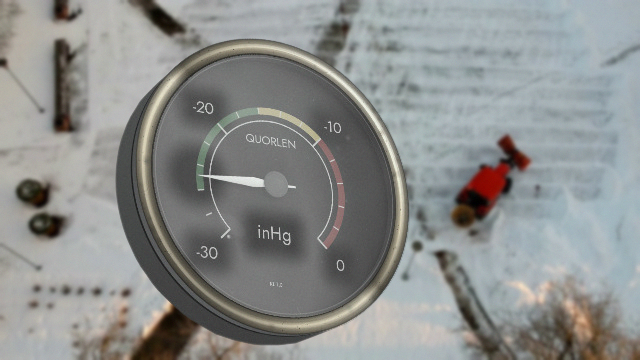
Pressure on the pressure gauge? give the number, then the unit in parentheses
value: -25 (inHg)
